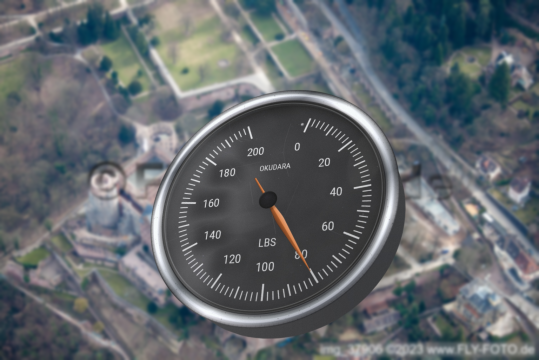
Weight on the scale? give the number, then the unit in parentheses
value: 80 (lb)
